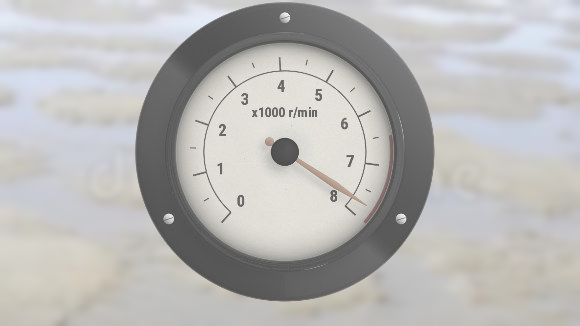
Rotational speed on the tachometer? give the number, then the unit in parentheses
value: 7750 (rpm)
